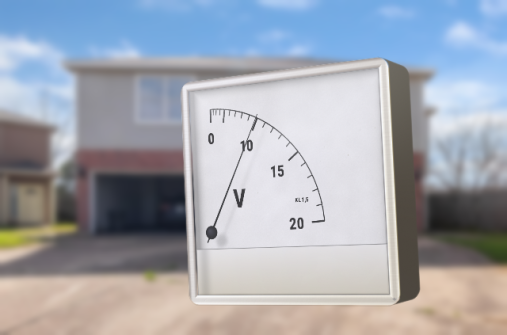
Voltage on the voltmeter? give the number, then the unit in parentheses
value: 10 (V)
